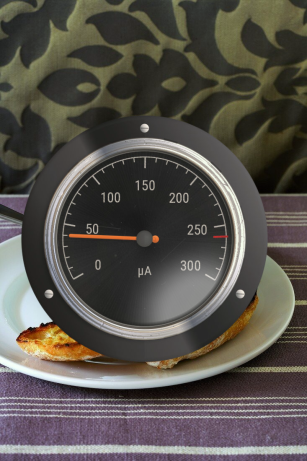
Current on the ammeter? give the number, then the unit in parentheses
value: 40 (µA)
